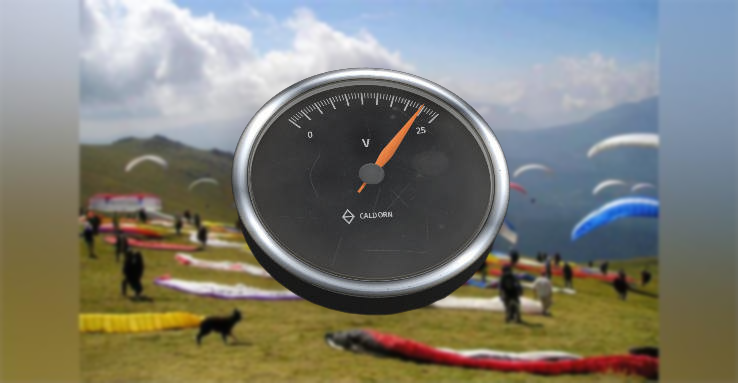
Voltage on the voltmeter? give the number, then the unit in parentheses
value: 22.5 (V)
